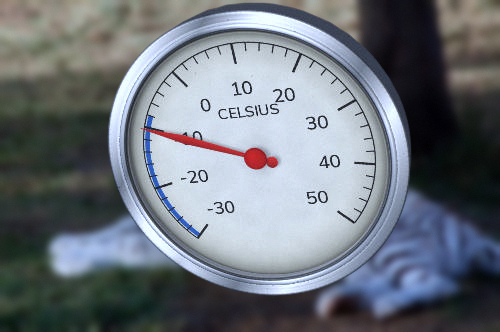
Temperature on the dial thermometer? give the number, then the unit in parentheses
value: -10 (°C)
